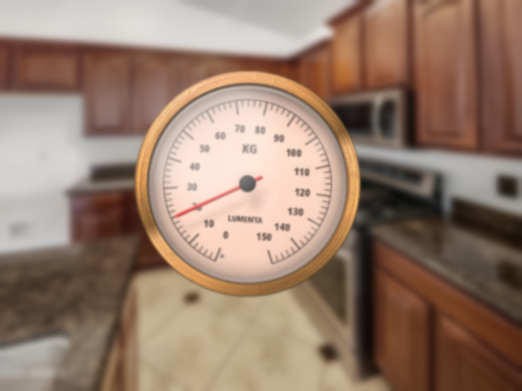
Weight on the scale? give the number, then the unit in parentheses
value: 20 (kg)
